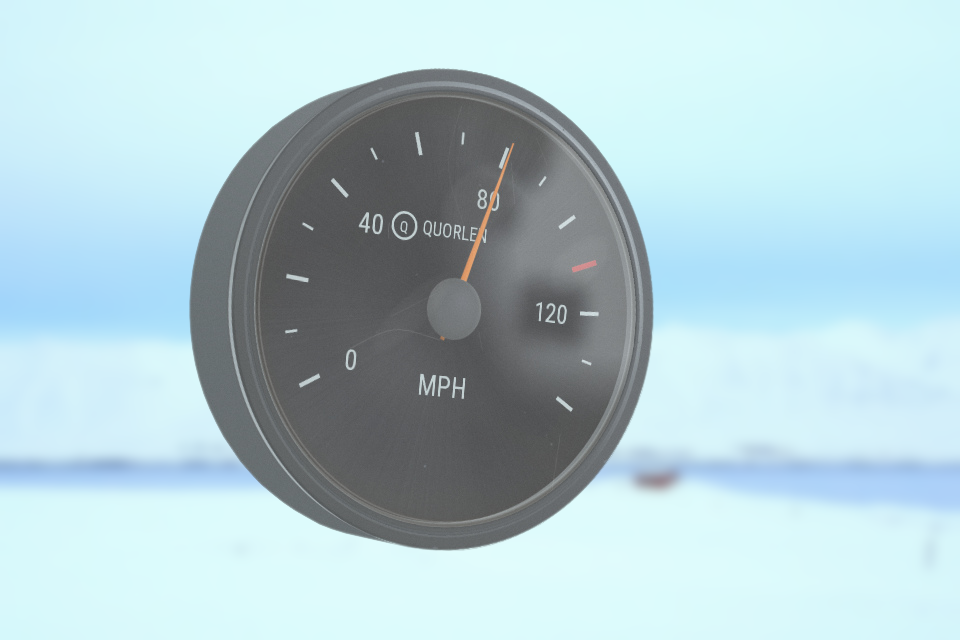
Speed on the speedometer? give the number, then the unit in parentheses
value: 80 (mph)
